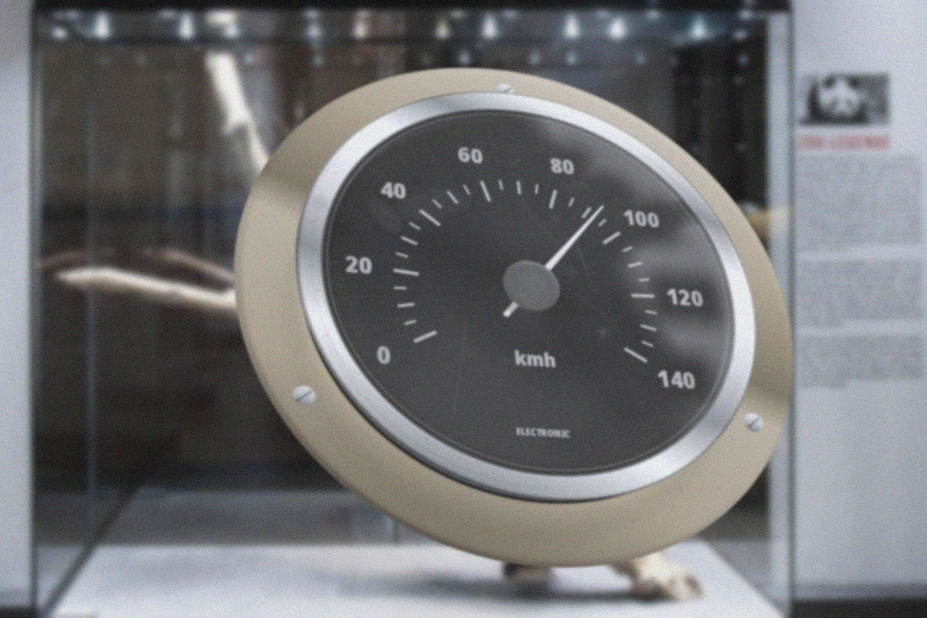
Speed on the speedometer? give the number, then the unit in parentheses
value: 92.5 (km/h)
